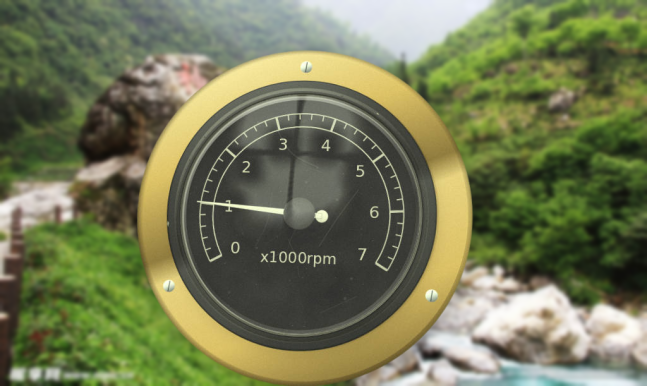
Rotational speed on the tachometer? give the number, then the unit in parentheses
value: 1000 (rpm)
